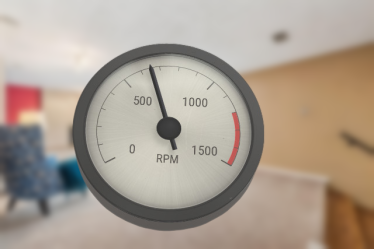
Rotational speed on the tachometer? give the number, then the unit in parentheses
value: 650 (rpm)
